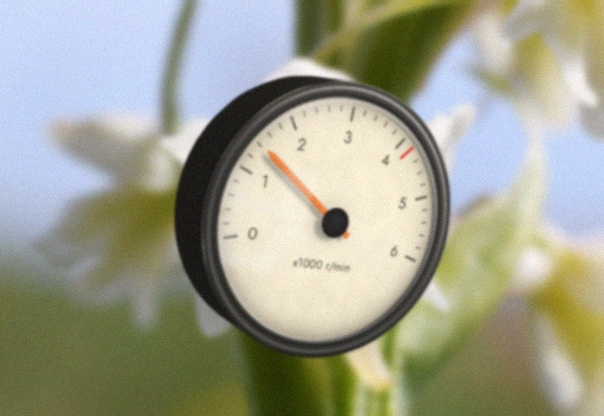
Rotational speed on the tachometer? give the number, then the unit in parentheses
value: 1400 (rpm)
